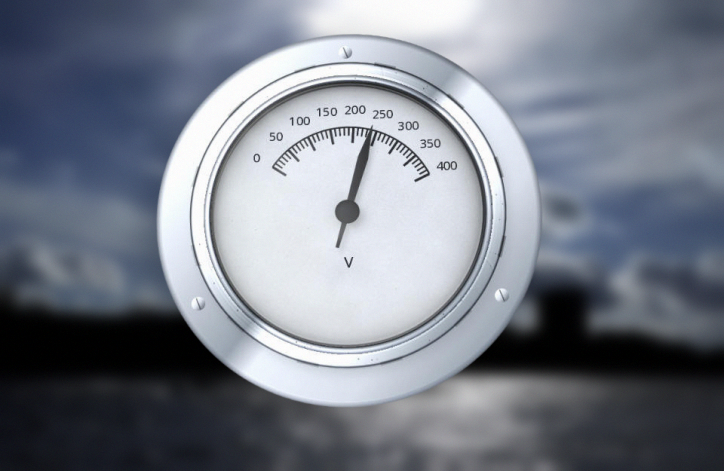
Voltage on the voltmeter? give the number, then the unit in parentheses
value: 240 (V)
